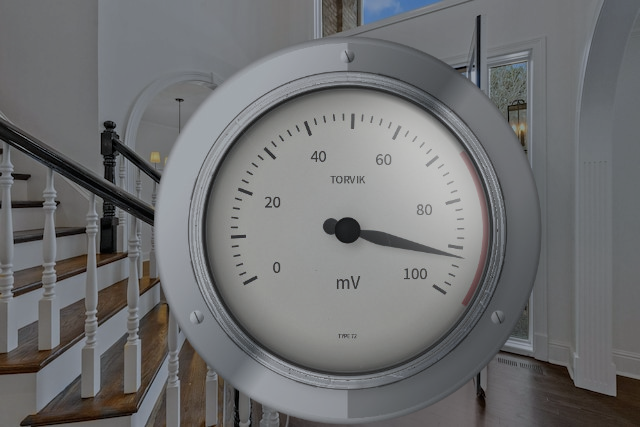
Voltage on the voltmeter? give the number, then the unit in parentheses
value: 92 (mV)
